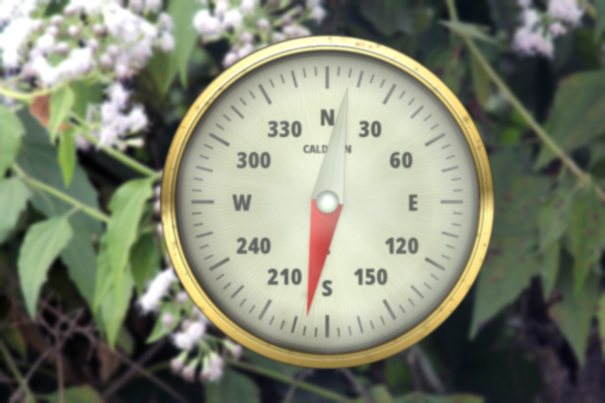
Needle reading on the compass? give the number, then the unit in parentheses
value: 190 (°)
